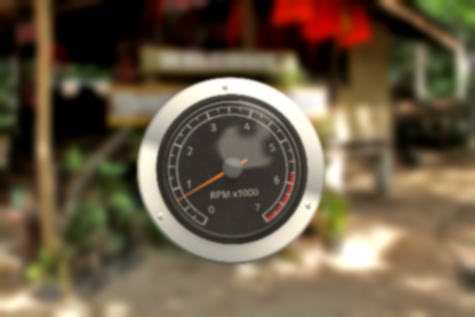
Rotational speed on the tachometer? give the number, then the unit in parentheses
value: 750 (rpm)
